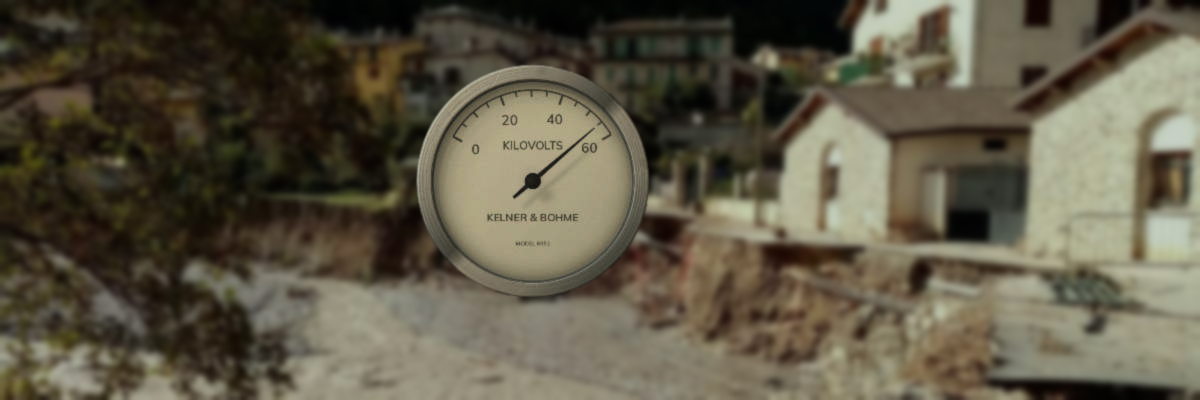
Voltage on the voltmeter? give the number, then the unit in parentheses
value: 55 (kV)
